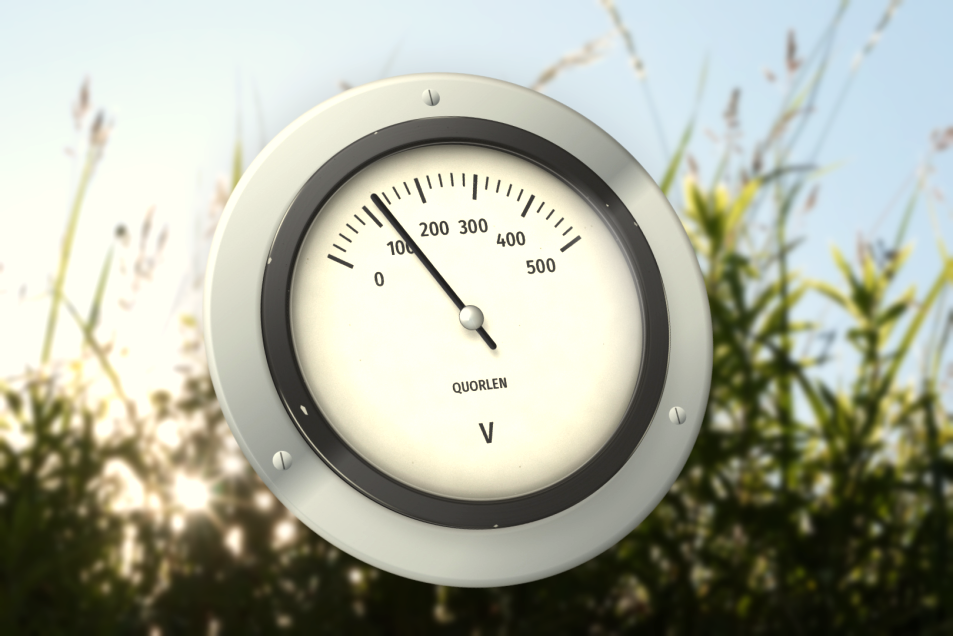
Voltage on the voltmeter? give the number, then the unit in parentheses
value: 120 (V)
